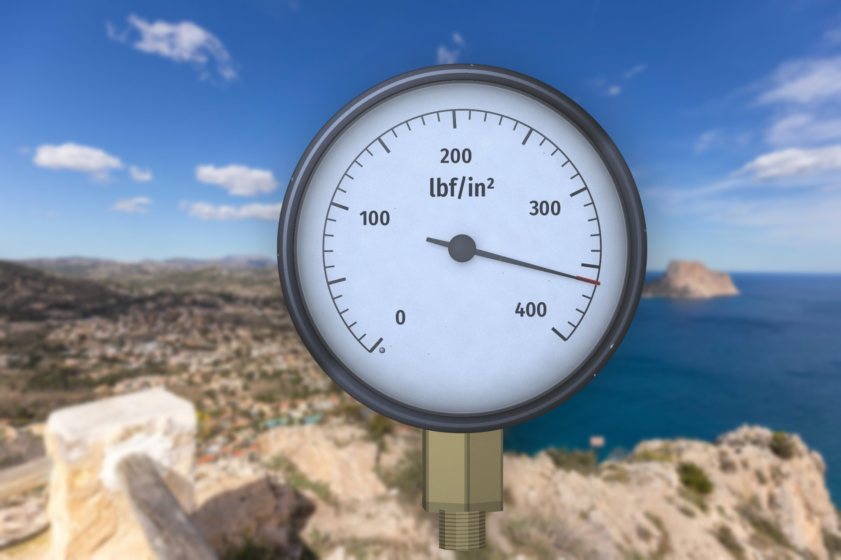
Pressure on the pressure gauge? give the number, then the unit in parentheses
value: 360 (psi)
